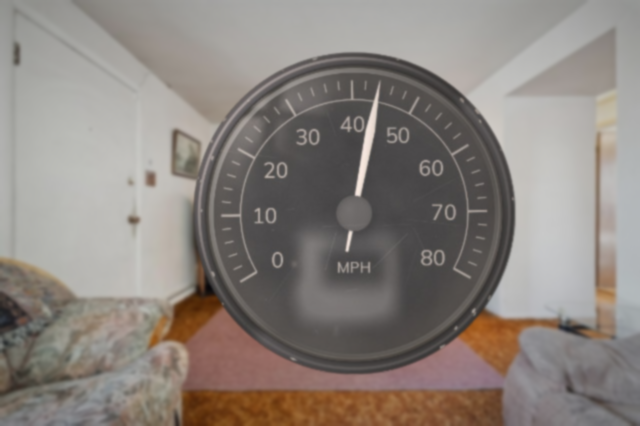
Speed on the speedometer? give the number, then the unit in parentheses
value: 44 (mph)
